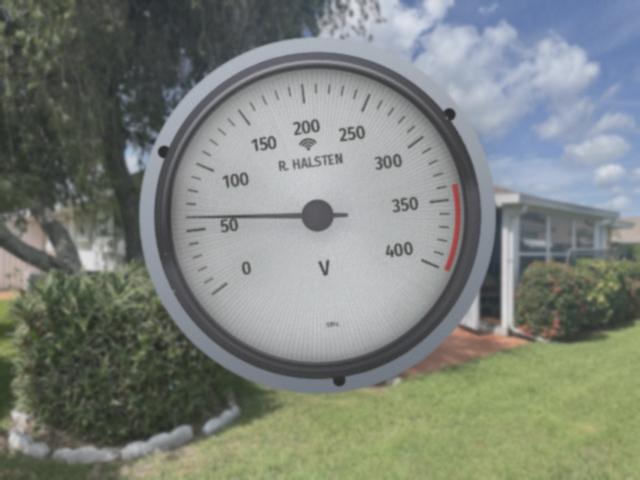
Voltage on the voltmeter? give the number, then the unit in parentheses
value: 60 (V)
